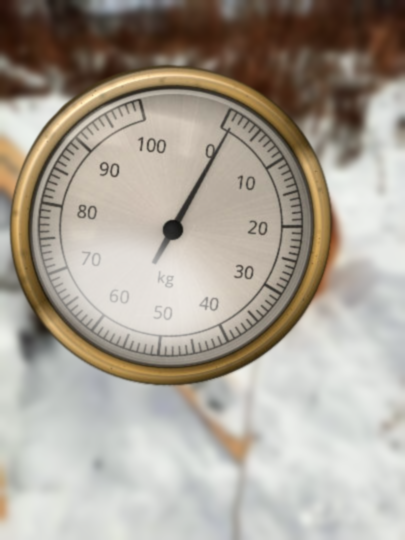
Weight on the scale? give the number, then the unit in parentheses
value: 1 (kg)
